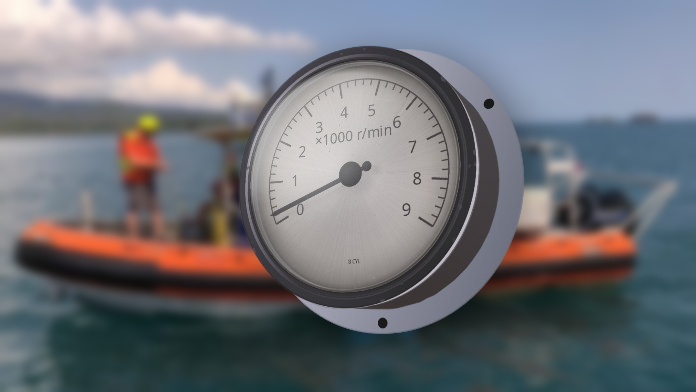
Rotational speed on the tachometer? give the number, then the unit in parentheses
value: 200 (rpm)
